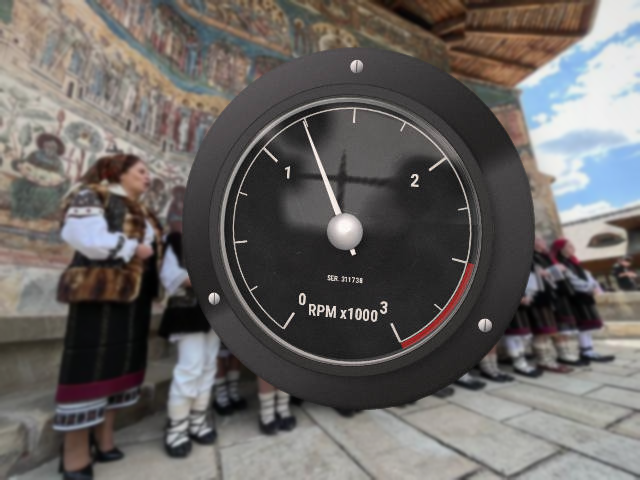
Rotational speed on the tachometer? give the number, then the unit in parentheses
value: 1250 (rpm)
